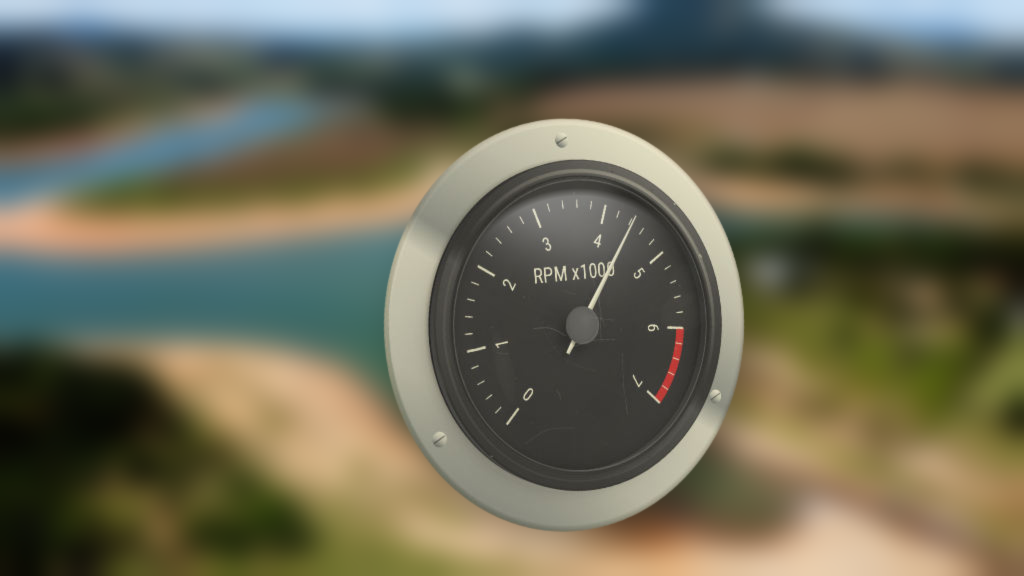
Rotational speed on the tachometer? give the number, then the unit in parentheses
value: 4400 (rpm)
